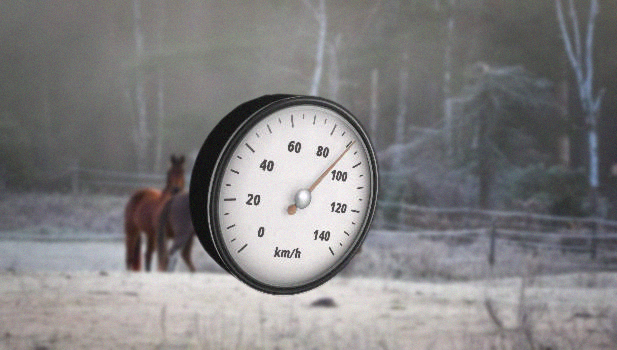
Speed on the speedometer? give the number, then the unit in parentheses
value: 90 (km/h)
